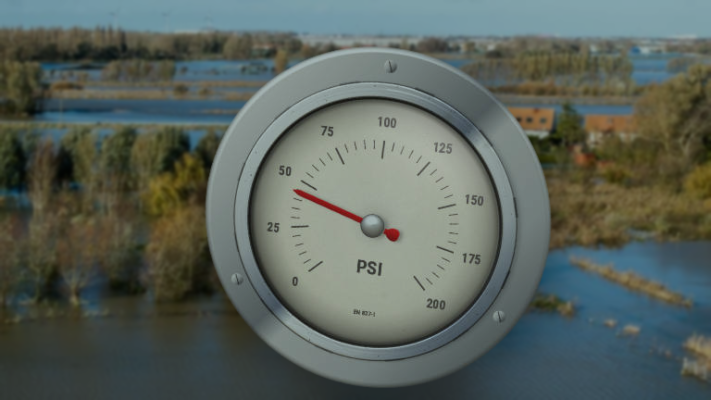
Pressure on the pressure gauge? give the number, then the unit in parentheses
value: 45 (psi)
